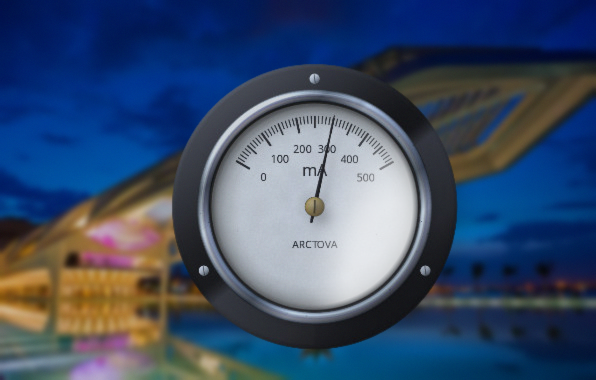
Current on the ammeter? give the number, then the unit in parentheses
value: 300 (mA)
